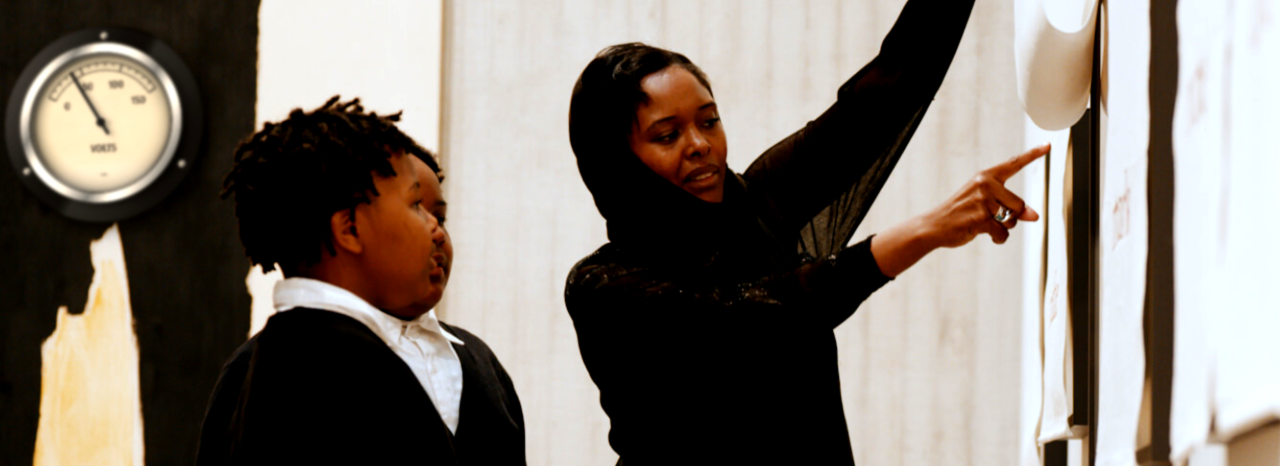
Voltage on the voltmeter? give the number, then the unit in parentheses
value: 40 (V)
